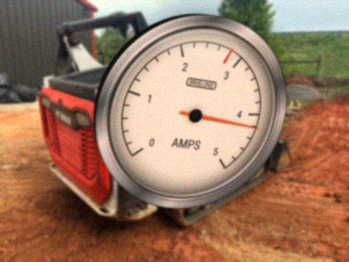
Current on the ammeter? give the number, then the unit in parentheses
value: 4.2 (A)
